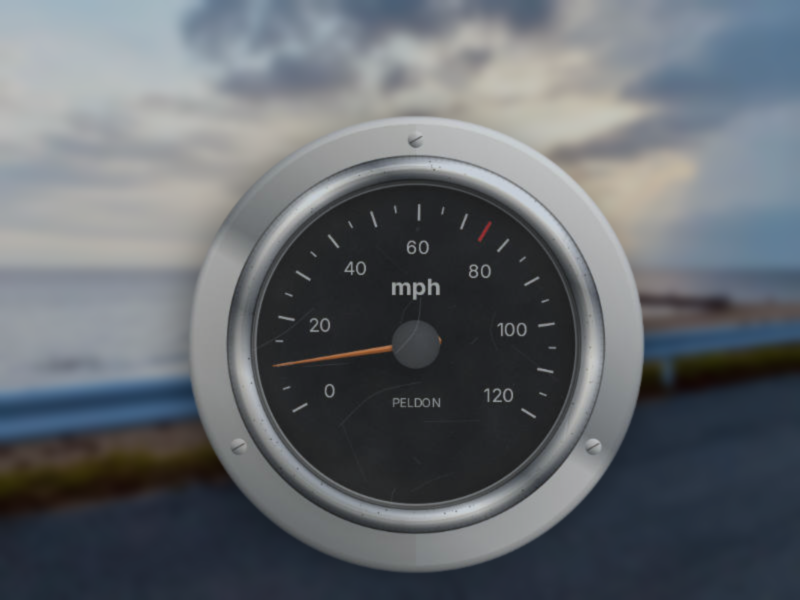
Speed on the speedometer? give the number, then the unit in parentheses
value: 10 (mph)
